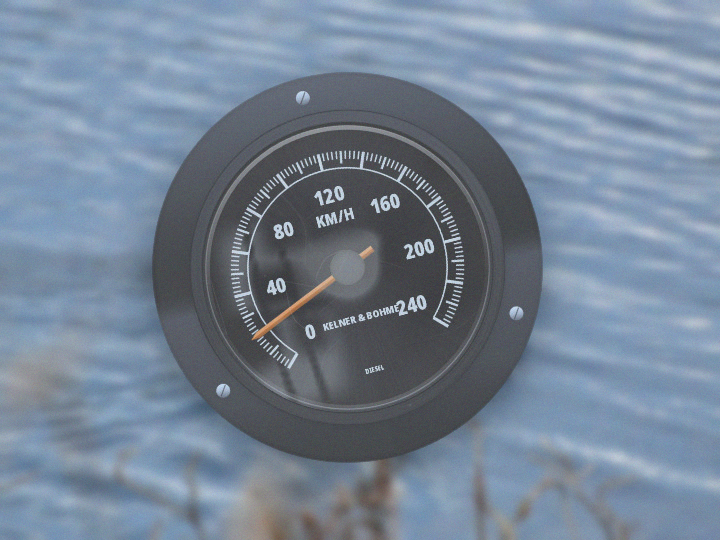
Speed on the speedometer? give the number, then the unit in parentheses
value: 20 (km/h)
